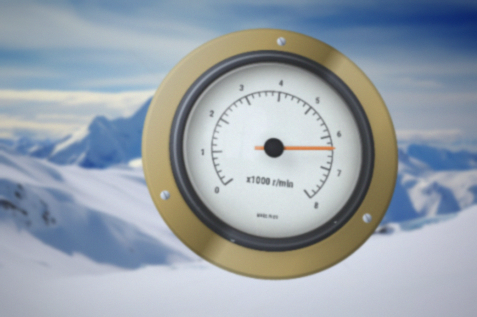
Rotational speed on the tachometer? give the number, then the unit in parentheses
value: 6400 (rpm)
